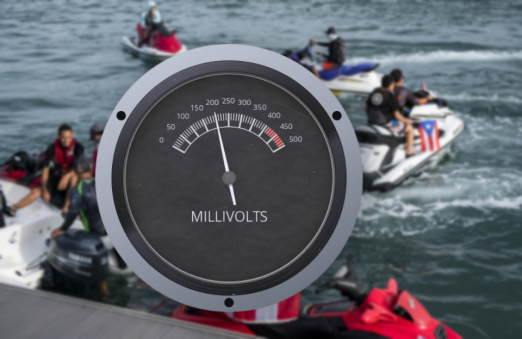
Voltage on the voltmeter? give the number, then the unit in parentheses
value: 200 (mV)
